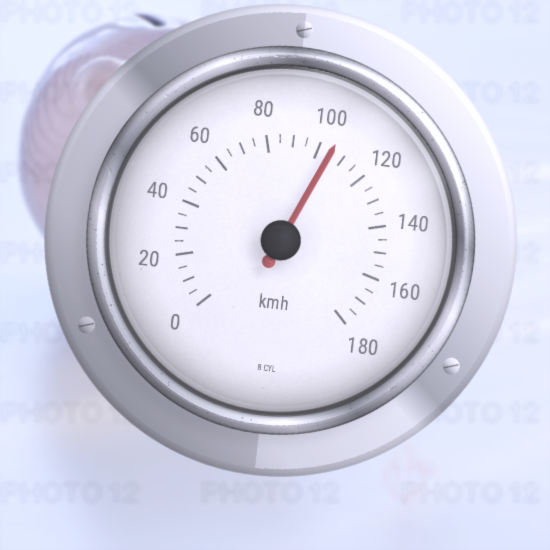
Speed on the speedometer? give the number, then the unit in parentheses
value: 105 (km/h)
